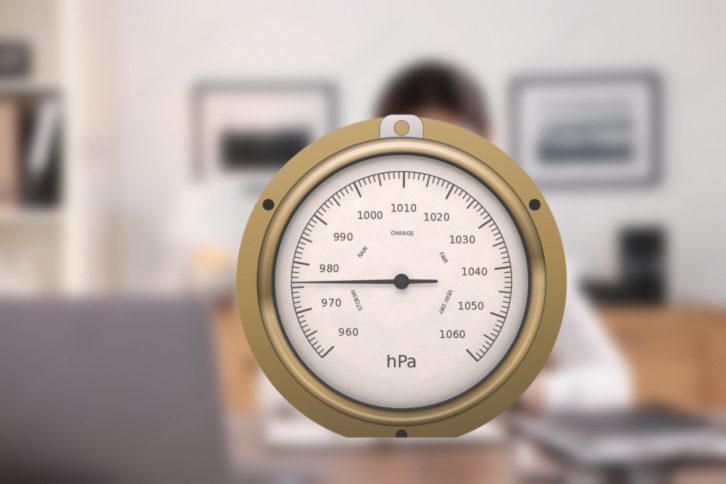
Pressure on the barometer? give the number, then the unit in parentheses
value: 976 (hPa)
